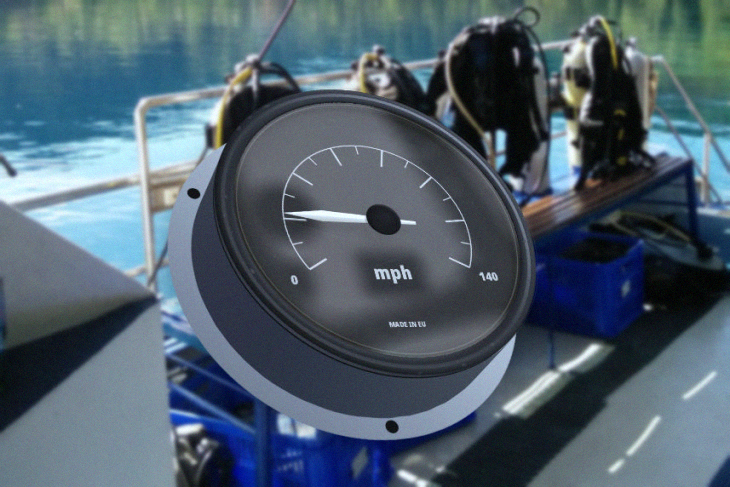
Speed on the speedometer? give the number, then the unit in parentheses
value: 20 (mph)
